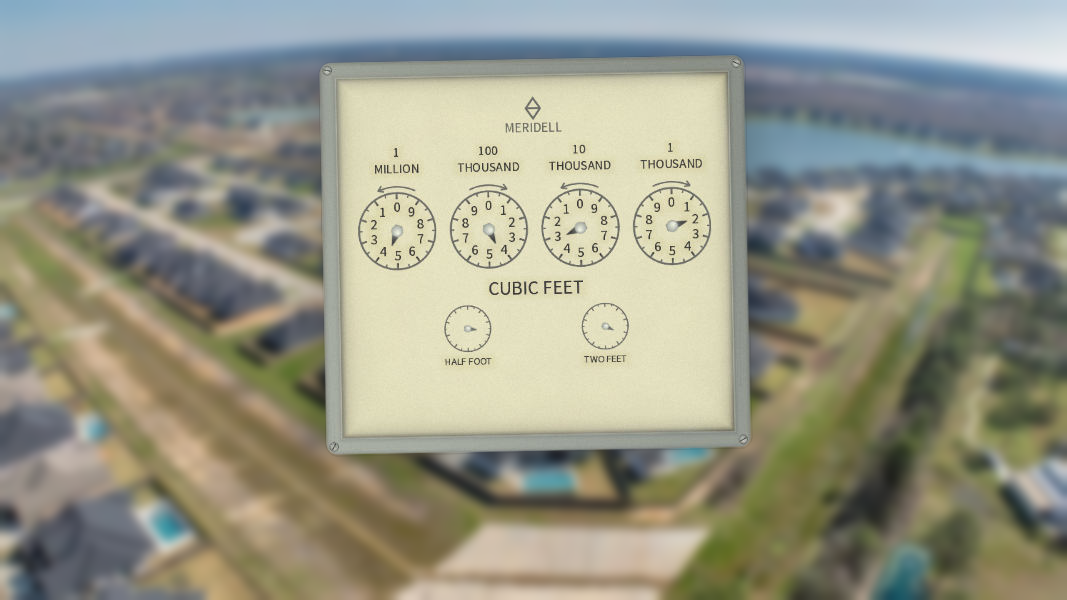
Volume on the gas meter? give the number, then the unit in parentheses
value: 443200 (ft³)
